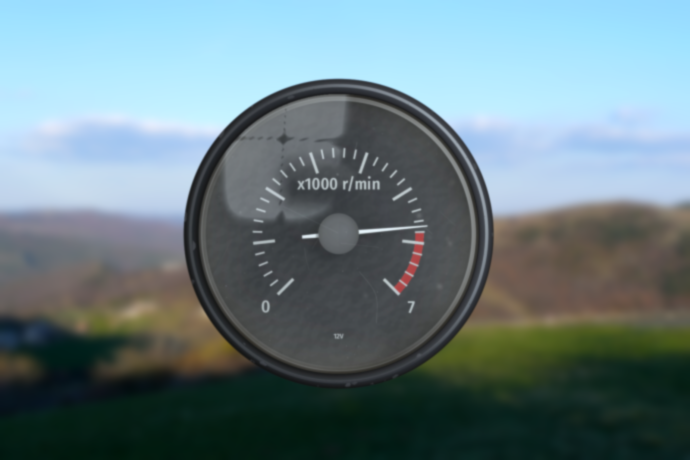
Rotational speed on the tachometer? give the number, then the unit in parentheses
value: 5700 (rpm)
